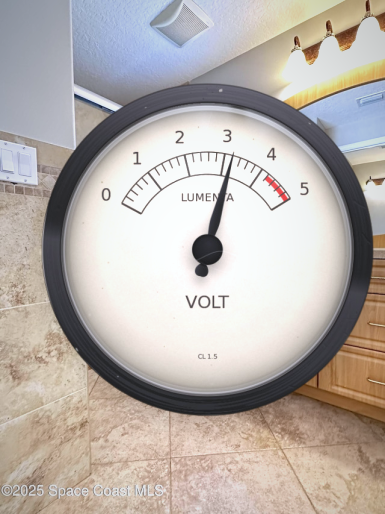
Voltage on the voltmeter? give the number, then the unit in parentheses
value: 3.2 (V)
